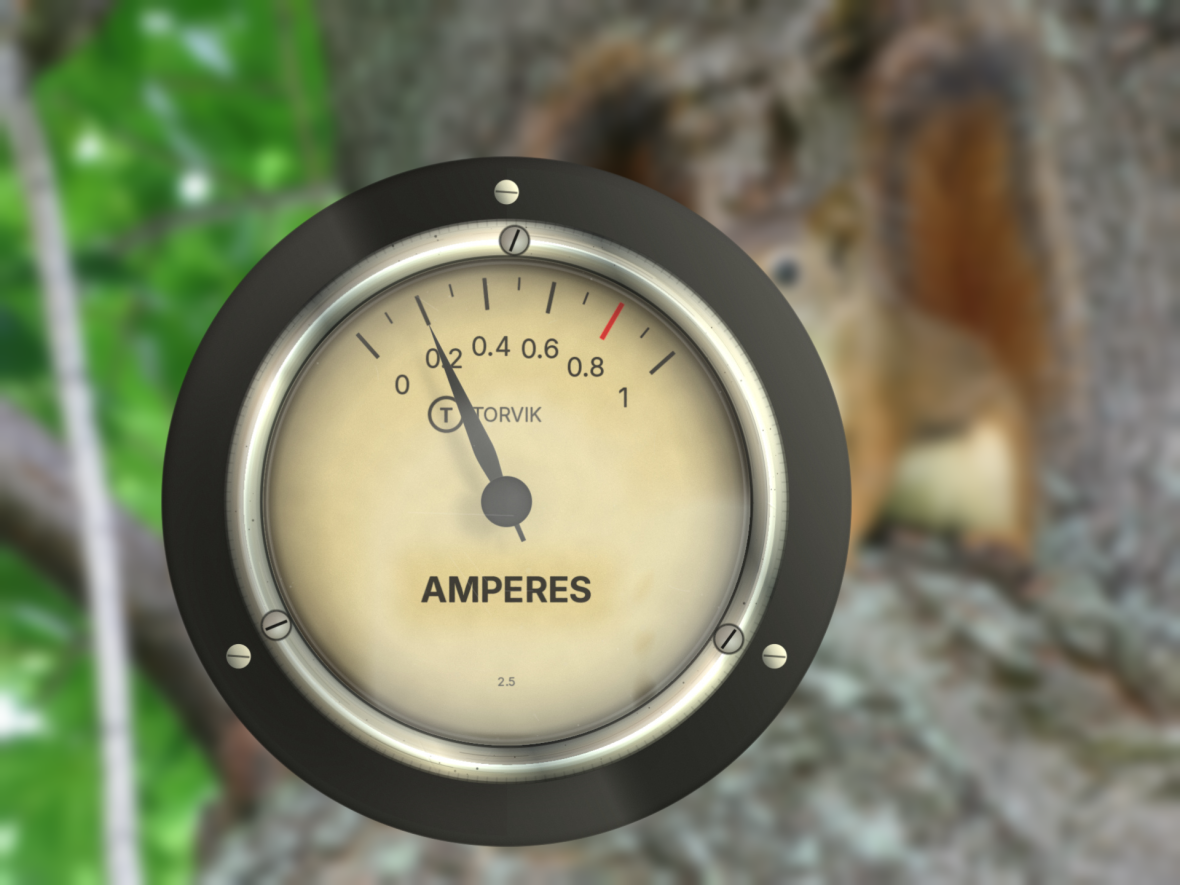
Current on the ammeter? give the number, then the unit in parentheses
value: 0.2 (A)
